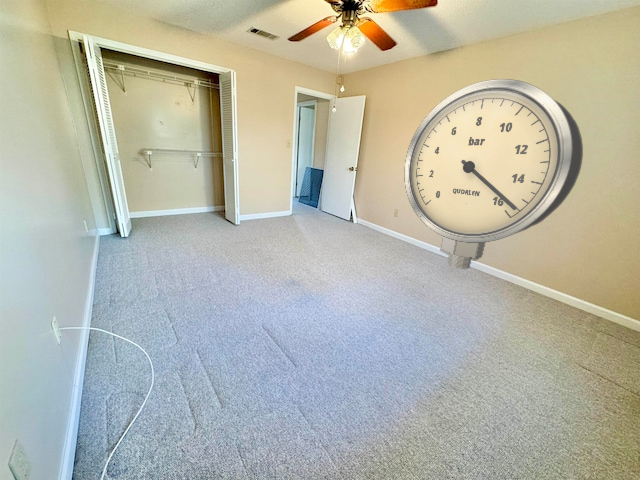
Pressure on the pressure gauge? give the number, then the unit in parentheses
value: 15.5 (bar)
